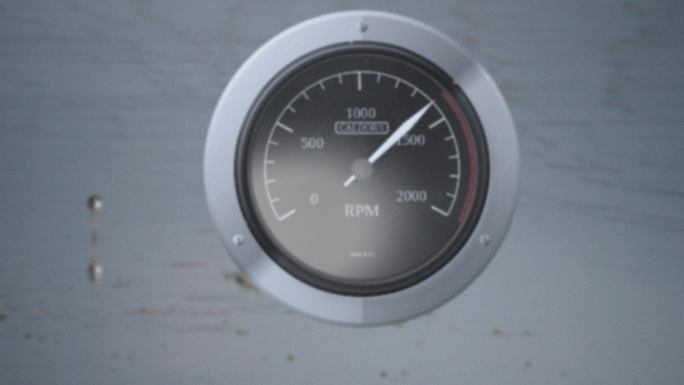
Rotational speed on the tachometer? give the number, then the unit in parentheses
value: 1400 (rpm)
